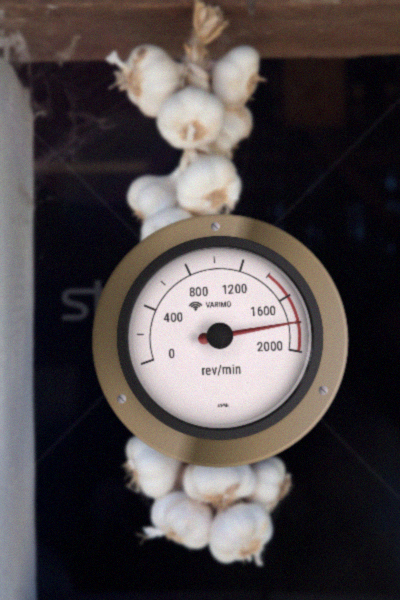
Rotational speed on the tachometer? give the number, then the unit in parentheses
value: 1800 (rpm)
